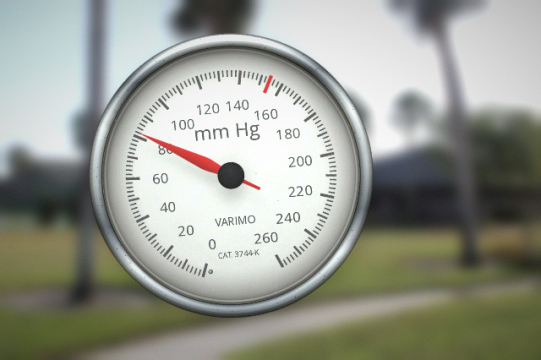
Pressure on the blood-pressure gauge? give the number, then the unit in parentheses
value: 82 (mmHg)
